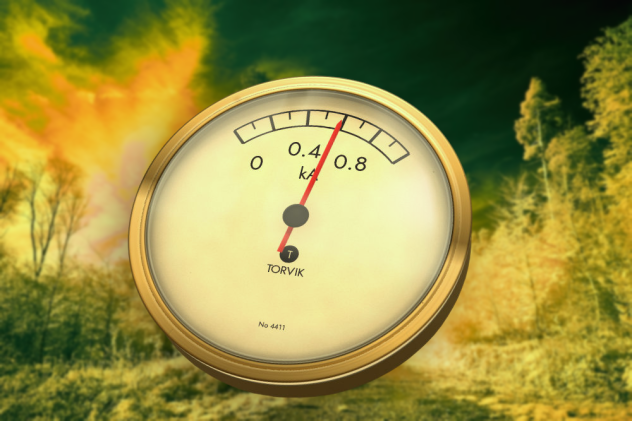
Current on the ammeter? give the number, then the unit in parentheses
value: 0.6 (kA)
